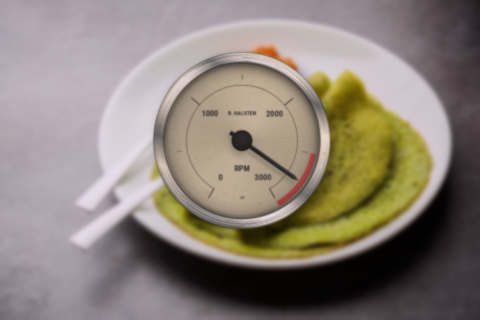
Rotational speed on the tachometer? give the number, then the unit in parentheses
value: 2750 (rpm)
